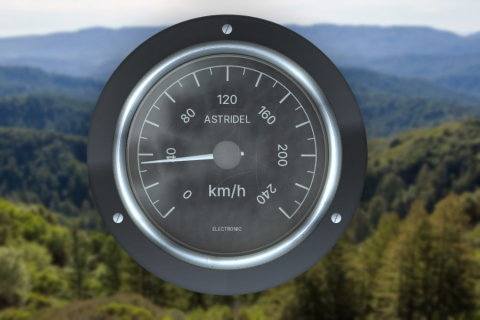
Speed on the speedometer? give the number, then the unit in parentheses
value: 35 (km/h)
